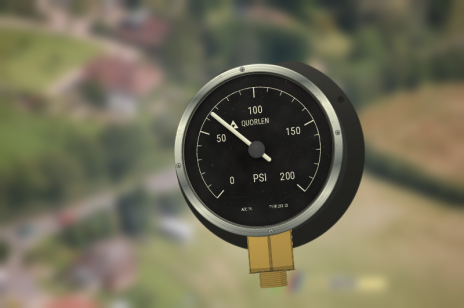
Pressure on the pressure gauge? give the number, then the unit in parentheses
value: 65 (psi)
